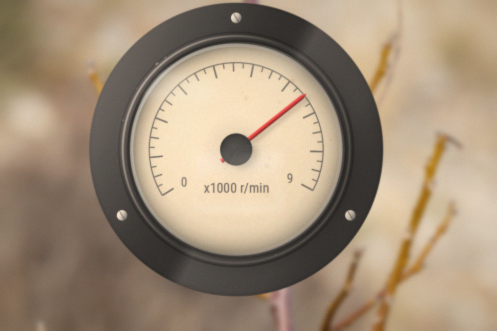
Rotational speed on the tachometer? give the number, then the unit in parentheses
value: 6500 (rpm)
